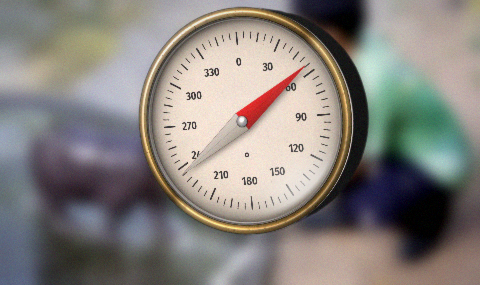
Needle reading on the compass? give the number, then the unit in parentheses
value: 55 (°)
